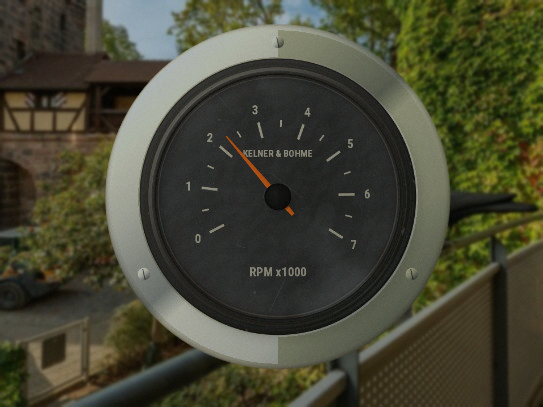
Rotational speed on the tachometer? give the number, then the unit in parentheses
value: 2250 (rpm)
